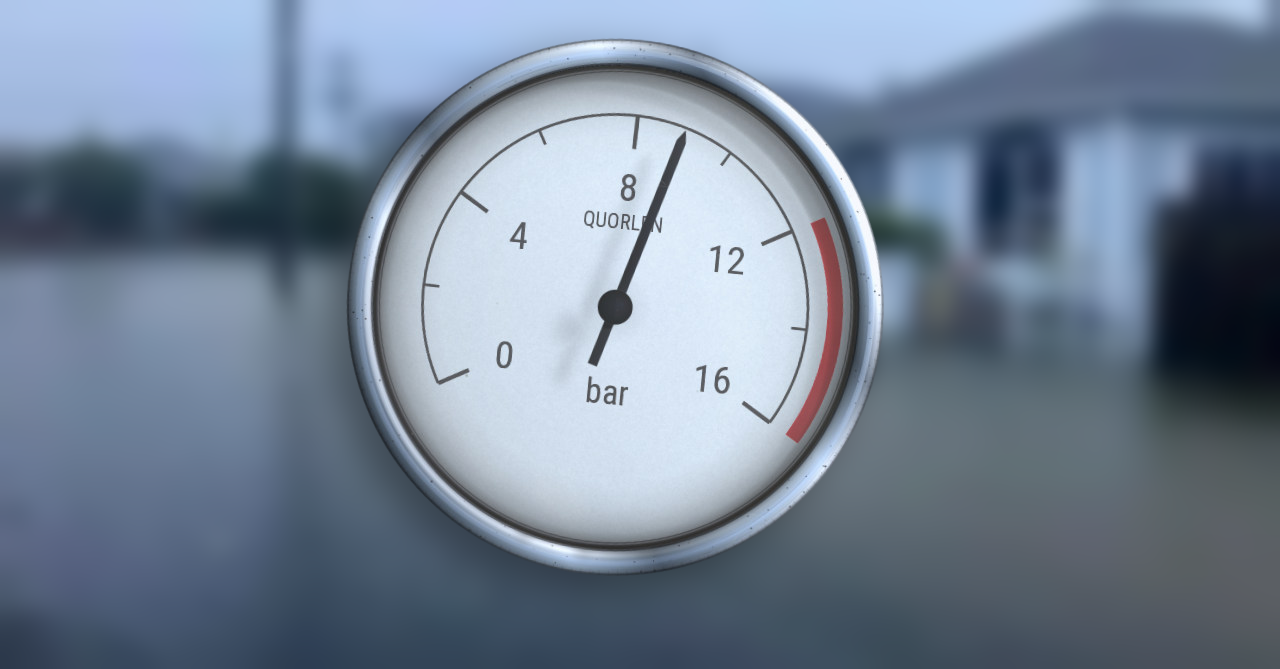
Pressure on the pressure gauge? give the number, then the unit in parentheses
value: 9 (bar)
